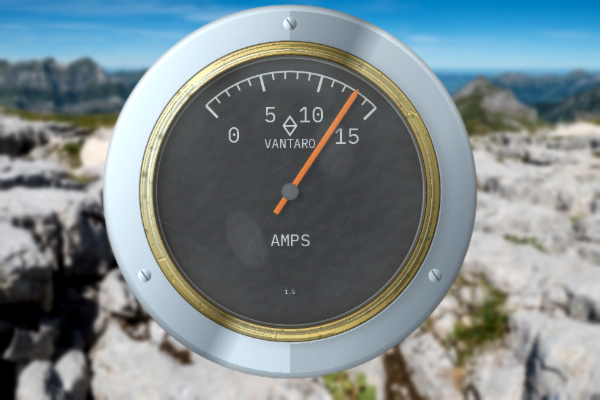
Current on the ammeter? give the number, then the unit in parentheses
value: 13 (A)
